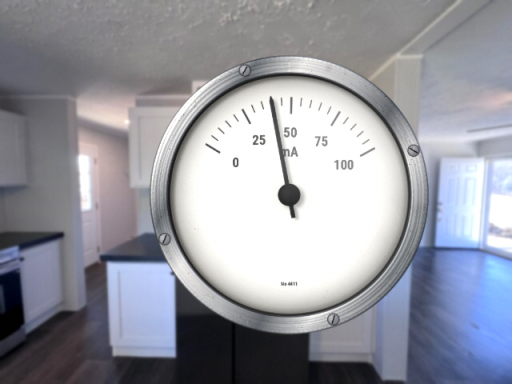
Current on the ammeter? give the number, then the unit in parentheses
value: 40 (mA)
